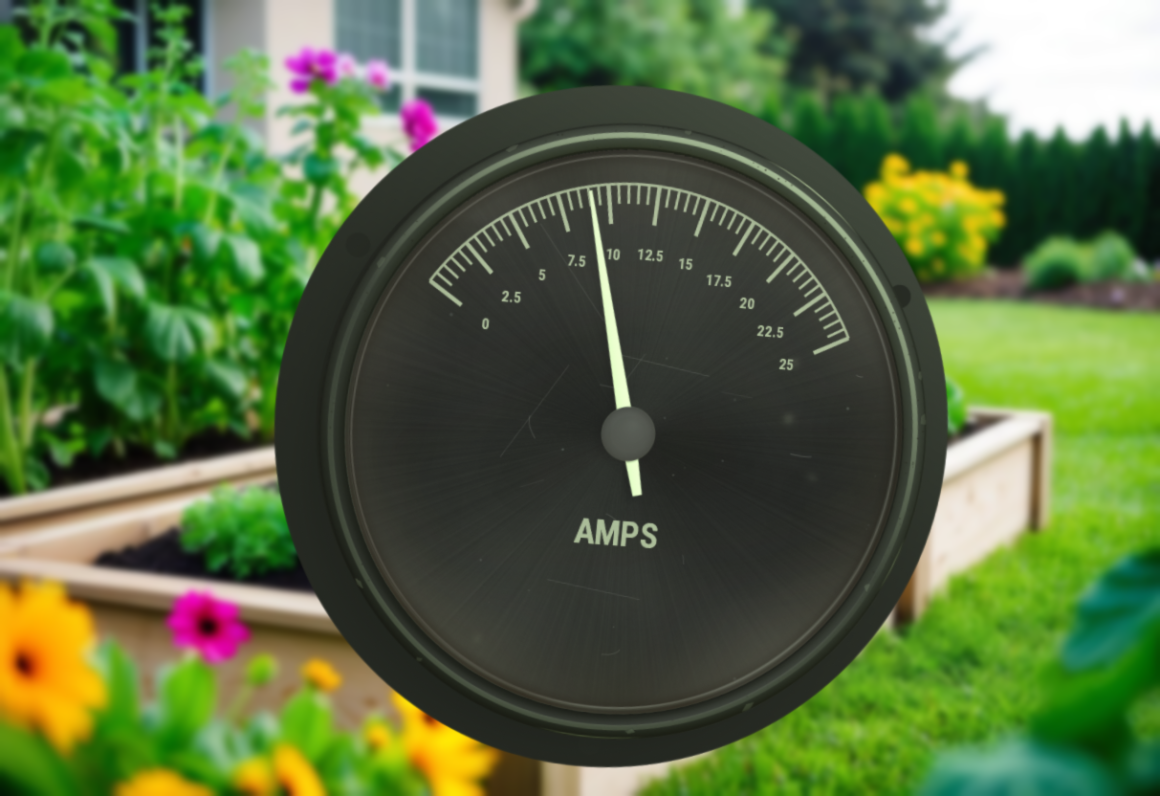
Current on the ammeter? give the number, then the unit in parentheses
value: 9 (A)
